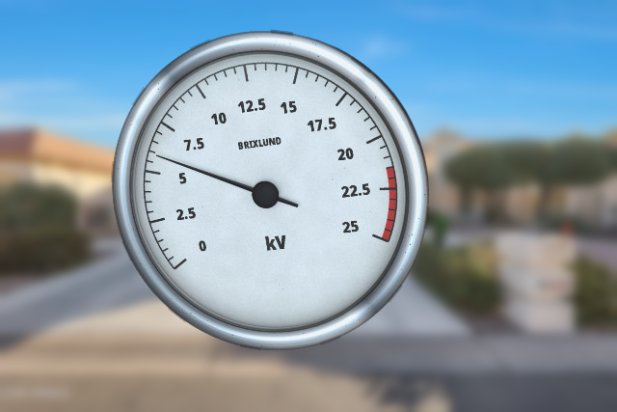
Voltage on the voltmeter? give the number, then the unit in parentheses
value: 6 (kV)
